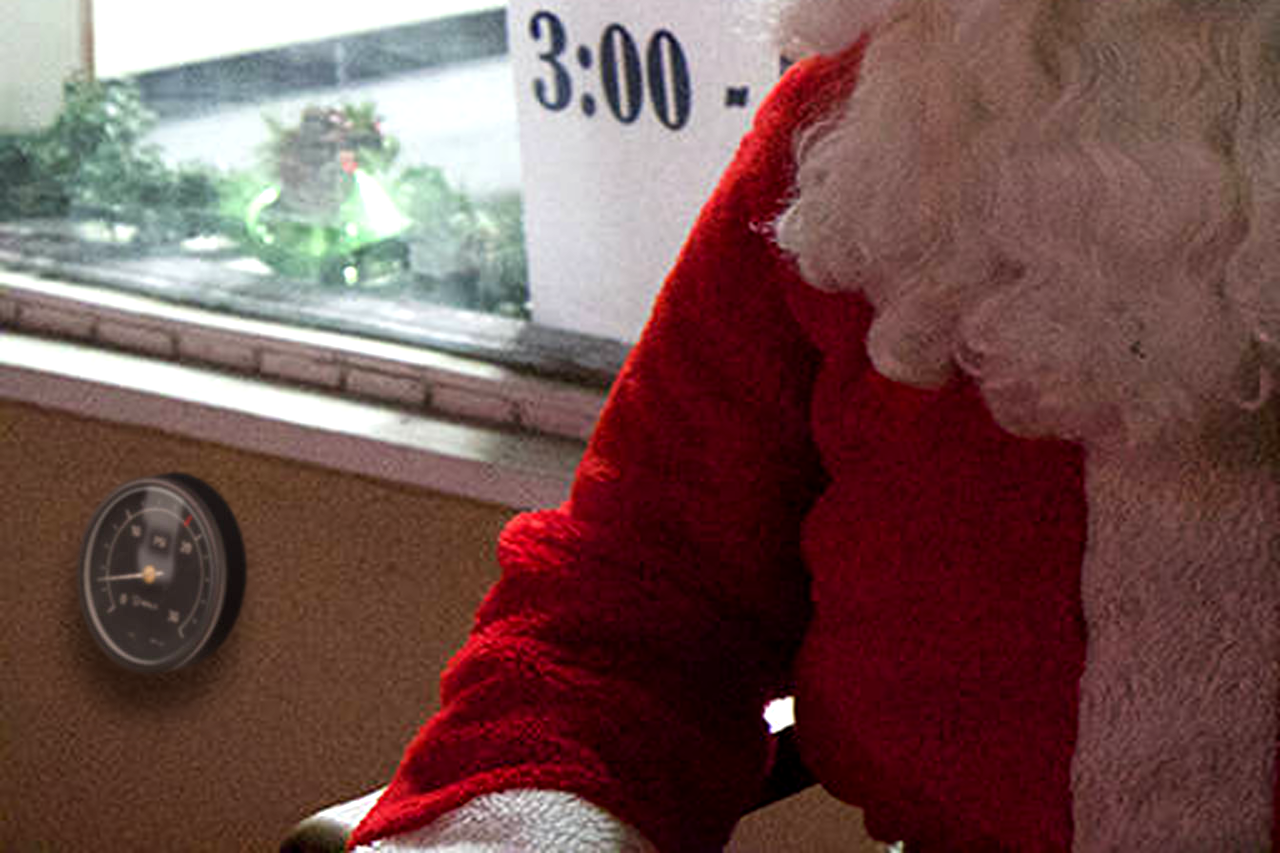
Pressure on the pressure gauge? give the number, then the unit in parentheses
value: 3 (psi)
